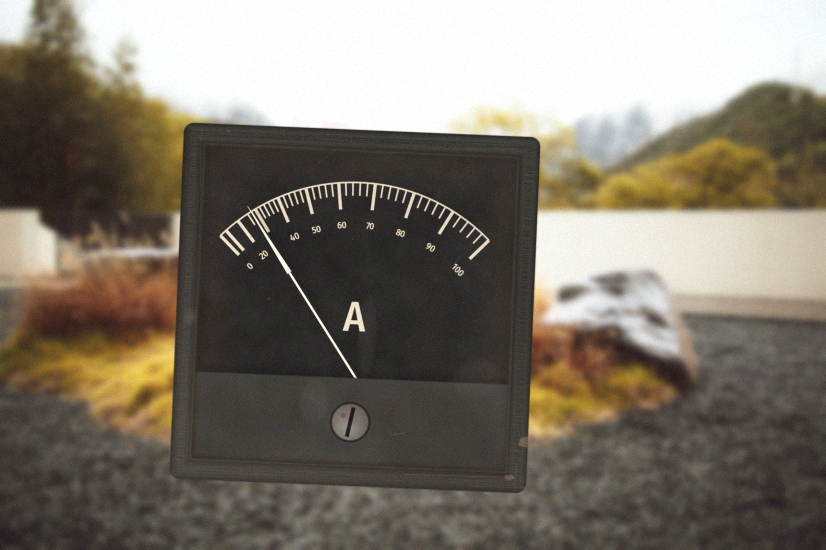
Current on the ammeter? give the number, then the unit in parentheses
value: 28 (A)
